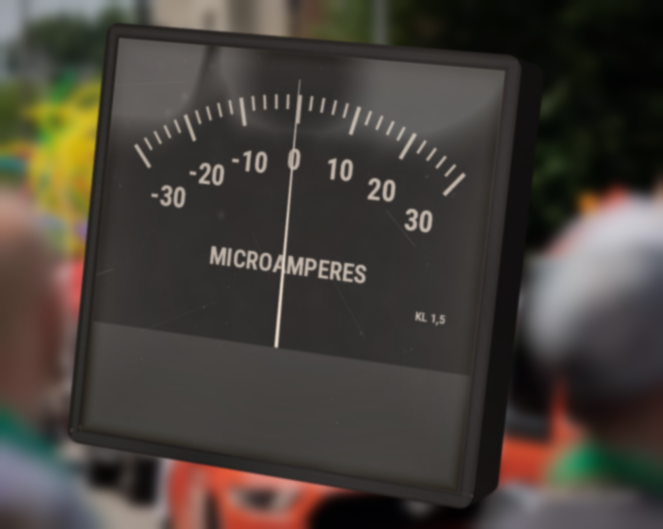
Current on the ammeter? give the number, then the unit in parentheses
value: 0 (µA)
